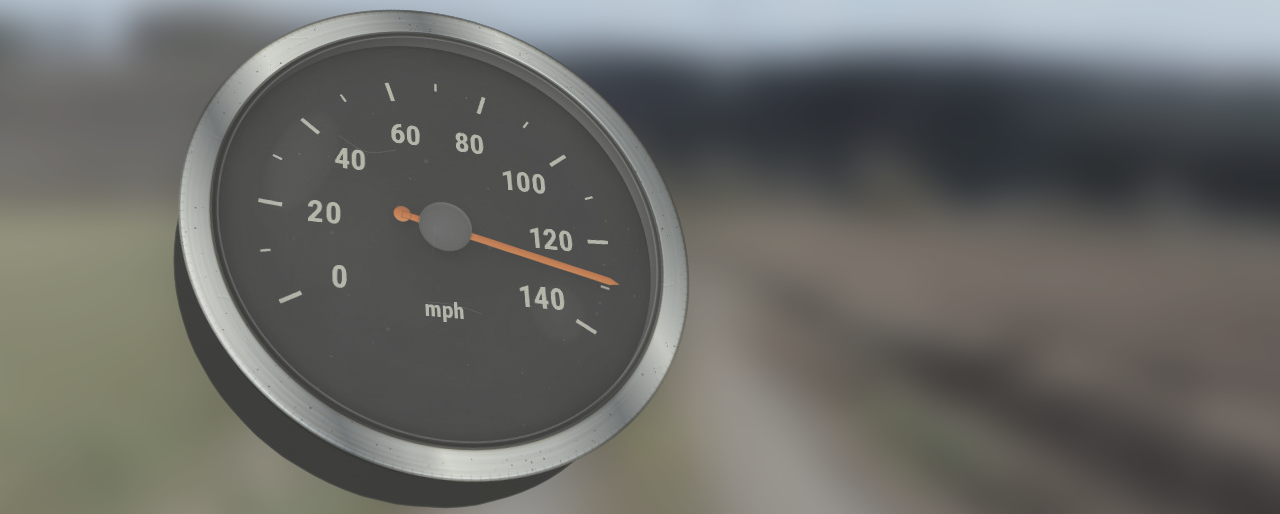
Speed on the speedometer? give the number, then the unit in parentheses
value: 130 (mph)
